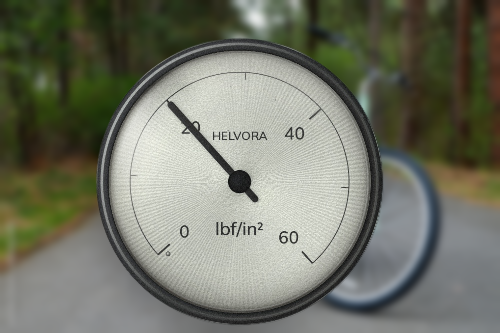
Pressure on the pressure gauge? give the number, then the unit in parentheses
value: 20 (psi)
